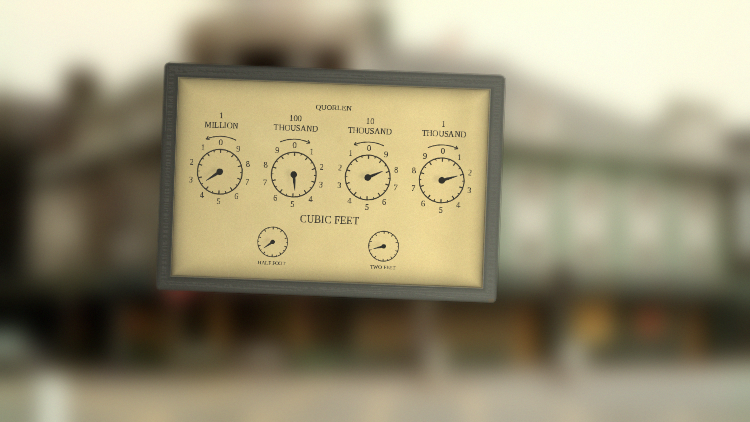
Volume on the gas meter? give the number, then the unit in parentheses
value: 348200 (ft³)
